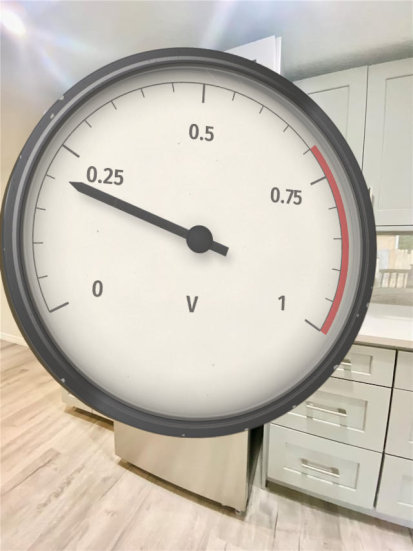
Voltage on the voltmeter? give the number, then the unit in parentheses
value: 0.2 (V)
